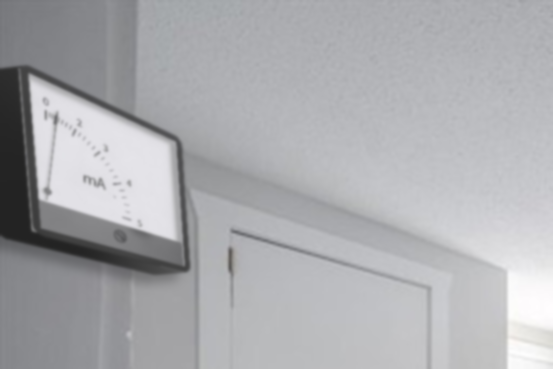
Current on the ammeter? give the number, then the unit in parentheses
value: 1 (mA)
